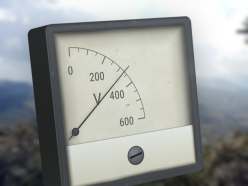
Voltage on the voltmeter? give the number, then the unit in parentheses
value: 325 (V)
